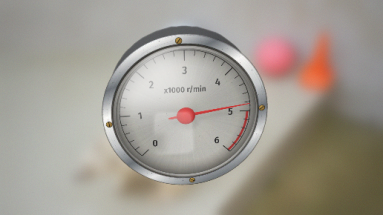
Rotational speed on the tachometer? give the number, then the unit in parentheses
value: 4800 (rpm)
